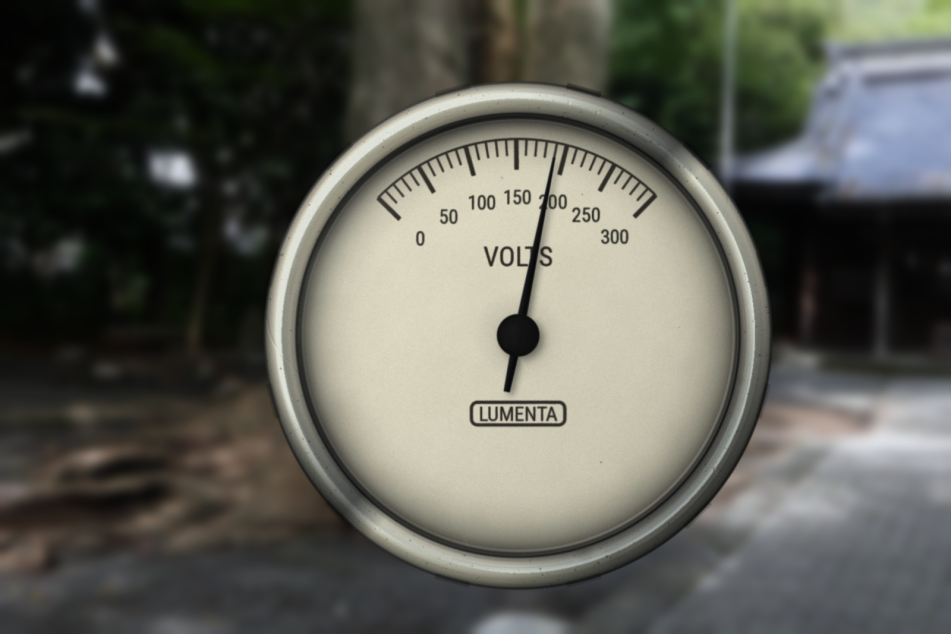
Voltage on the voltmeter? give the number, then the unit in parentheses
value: 190 (V)
